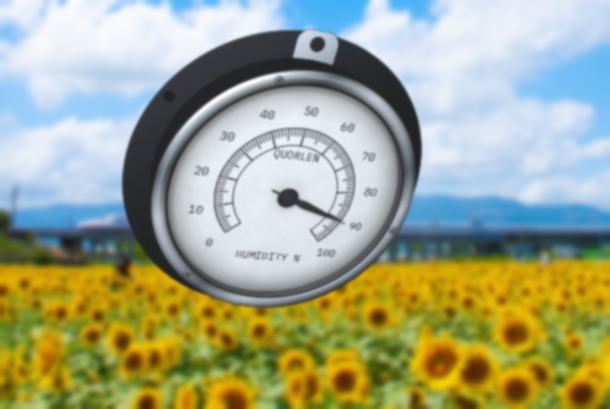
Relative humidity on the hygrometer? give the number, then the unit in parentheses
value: 90 (%)
